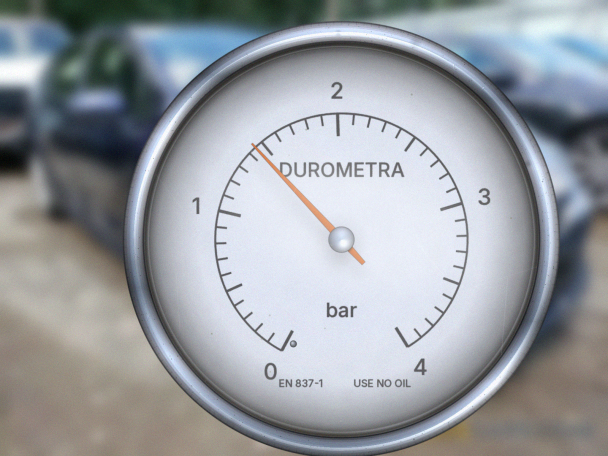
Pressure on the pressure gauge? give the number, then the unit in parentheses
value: 1.45 (bar)
